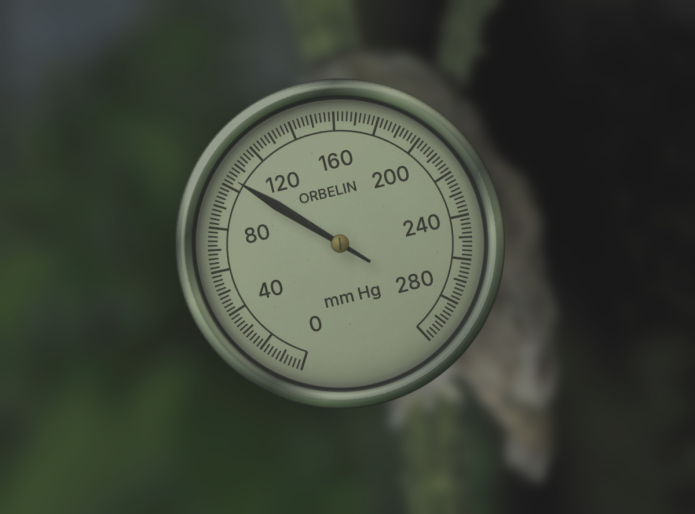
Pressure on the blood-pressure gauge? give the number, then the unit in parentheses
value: 104 (mmHg)
